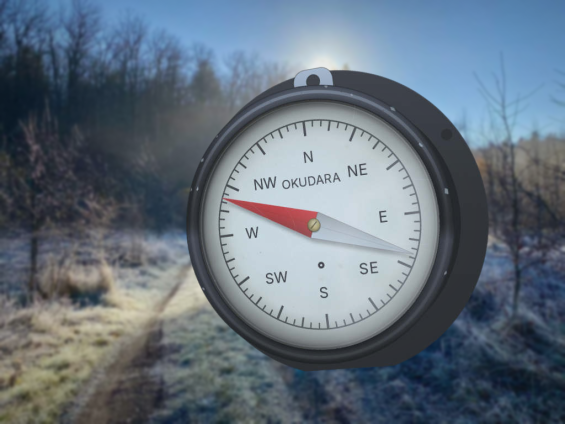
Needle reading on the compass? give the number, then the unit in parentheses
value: 292.5 (°)
